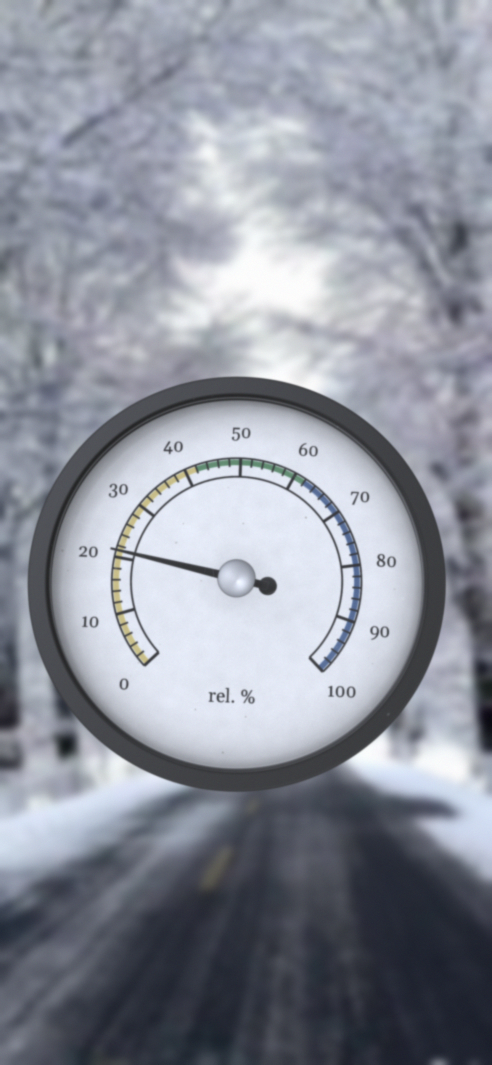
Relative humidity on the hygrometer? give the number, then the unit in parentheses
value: 21 (%)
